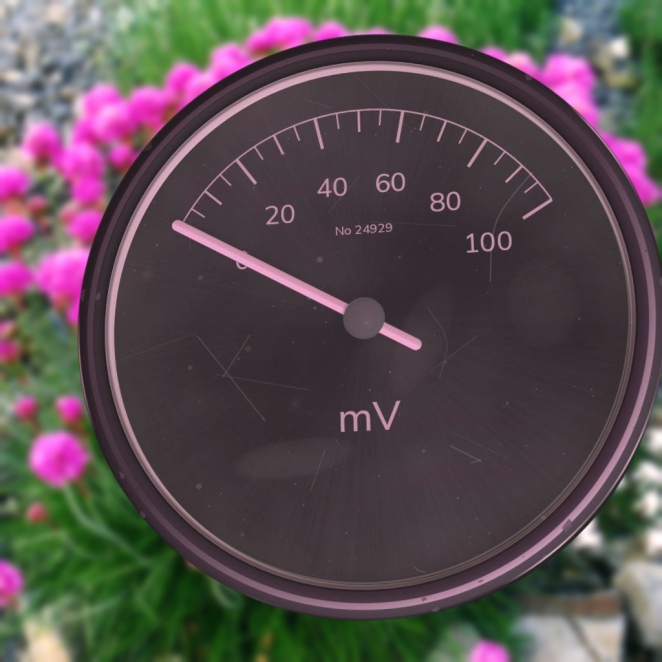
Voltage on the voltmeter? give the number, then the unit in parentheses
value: 0 (mV)
